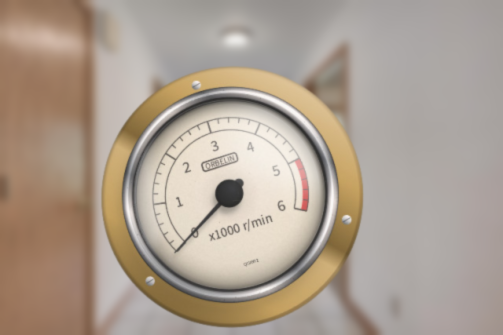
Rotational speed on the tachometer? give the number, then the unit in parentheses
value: 0 (rpm)
